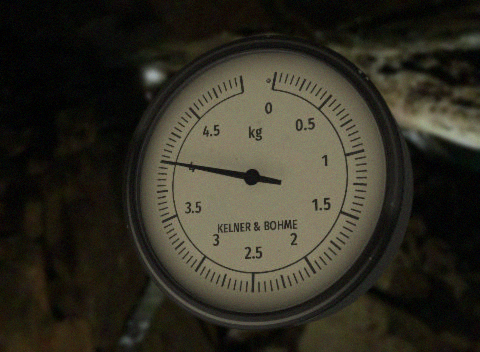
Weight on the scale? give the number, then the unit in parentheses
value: 4 (kg)
